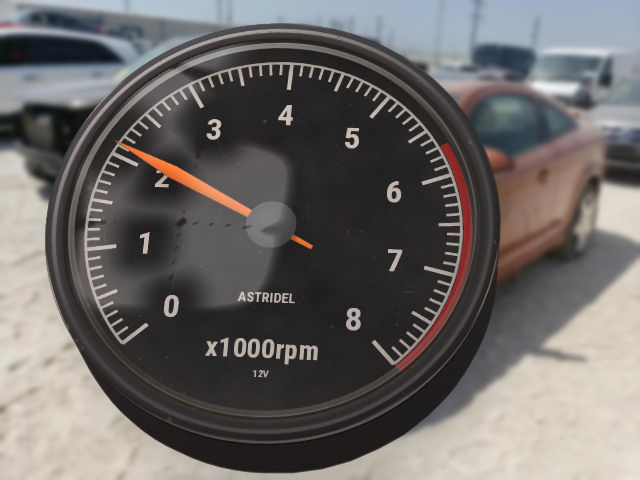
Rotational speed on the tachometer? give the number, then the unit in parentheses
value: 2100 (rpm)
